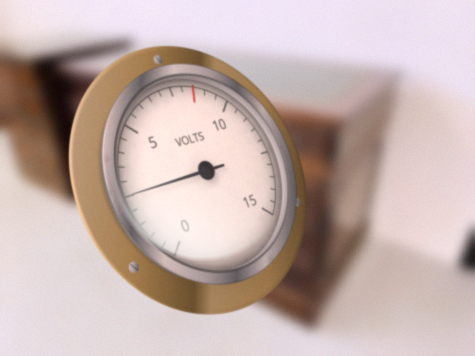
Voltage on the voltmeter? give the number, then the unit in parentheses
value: 2.5 (V)
